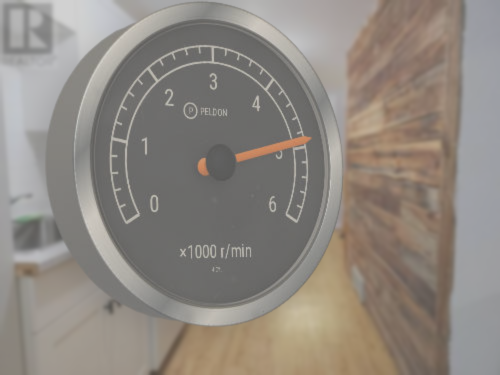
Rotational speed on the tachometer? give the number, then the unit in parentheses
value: 4900 (rpm)
